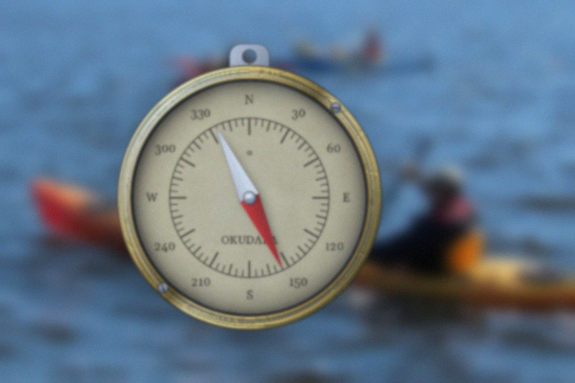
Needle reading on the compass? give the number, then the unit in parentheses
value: 155 (°)
